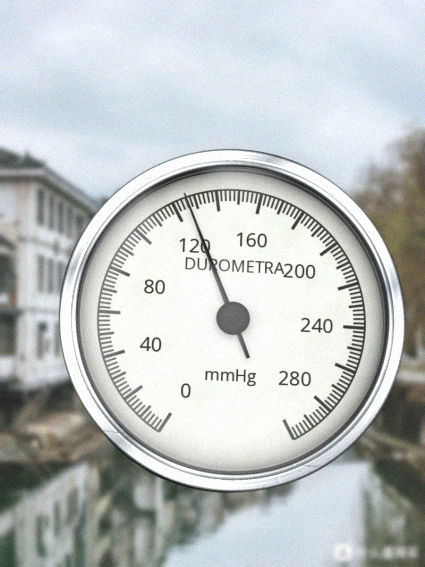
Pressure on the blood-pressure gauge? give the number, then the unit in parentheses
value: 126 (mmHg)
